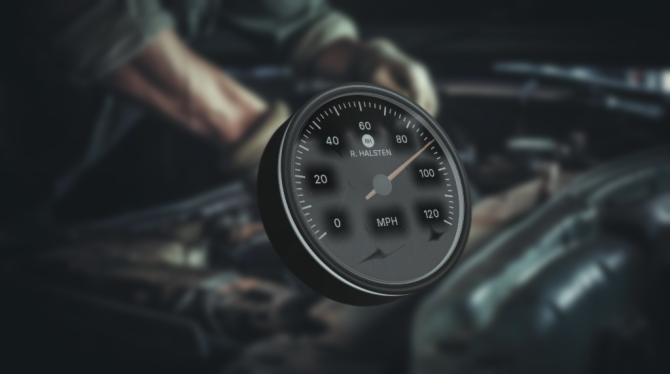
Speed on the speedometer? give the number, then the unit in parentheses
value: 90 (mph)
